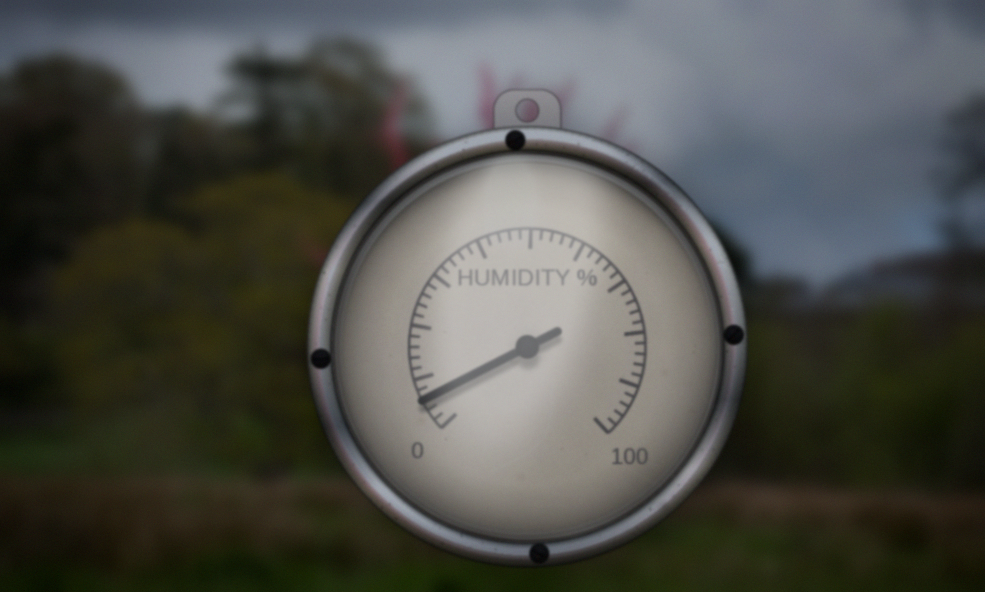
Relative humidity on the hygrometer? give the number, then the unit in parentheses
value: 6 (%)
